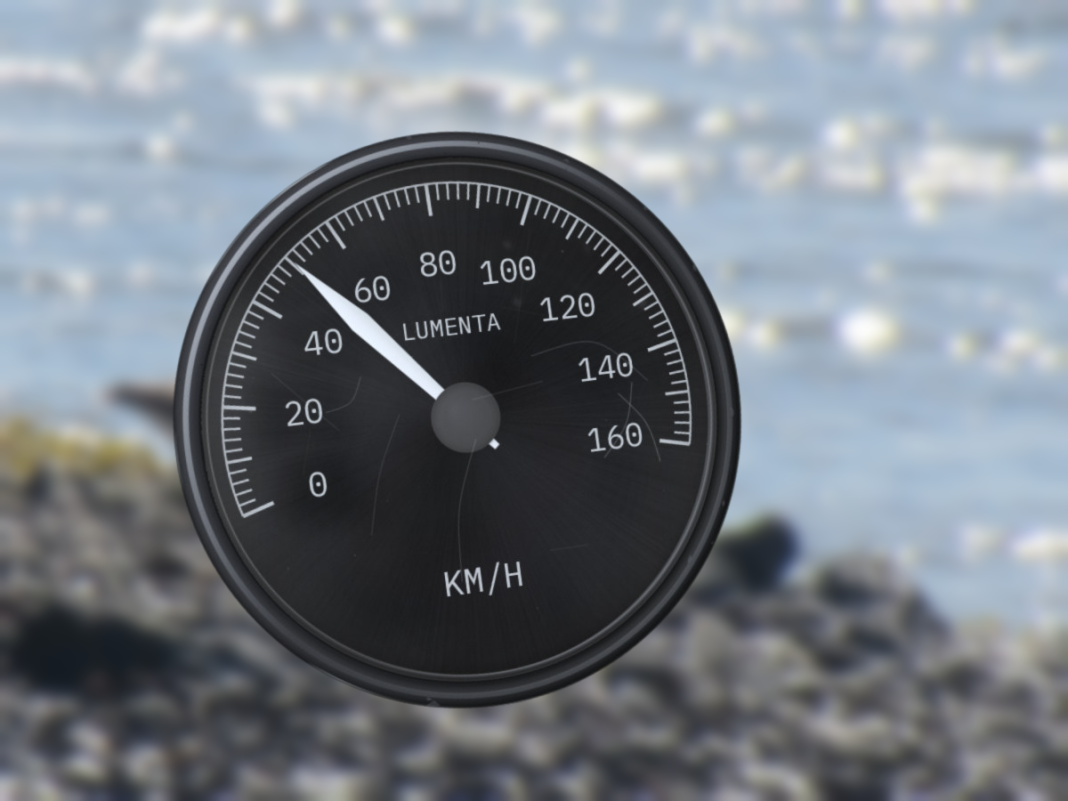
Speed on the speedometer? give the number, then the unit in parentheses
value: 50 (km/h)
